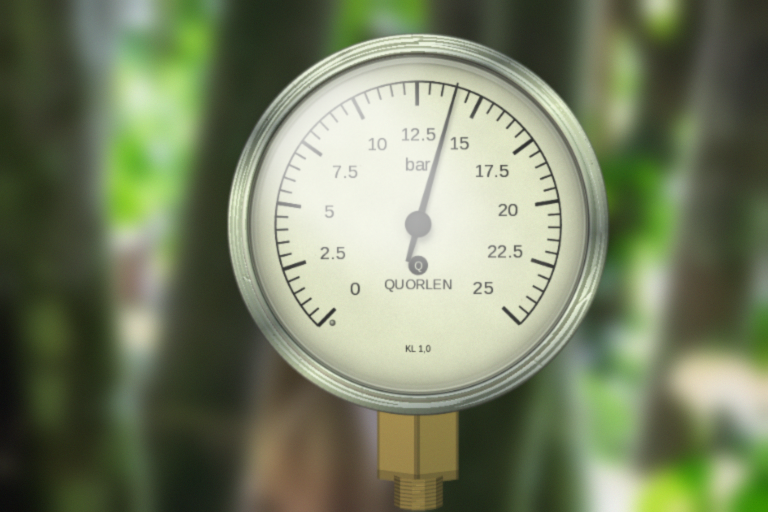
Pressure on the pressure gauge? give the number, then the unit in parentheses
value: 14 (bar)
